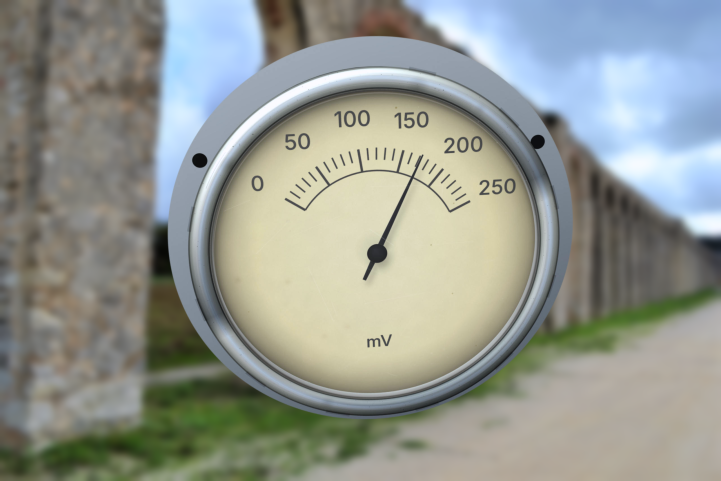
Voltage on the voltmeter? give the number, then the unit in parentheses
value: 170 (mV)
